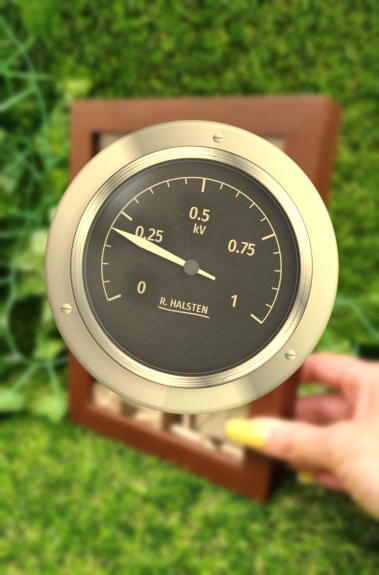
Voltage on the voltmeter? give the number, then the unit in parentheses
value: 0.2 (kV)
